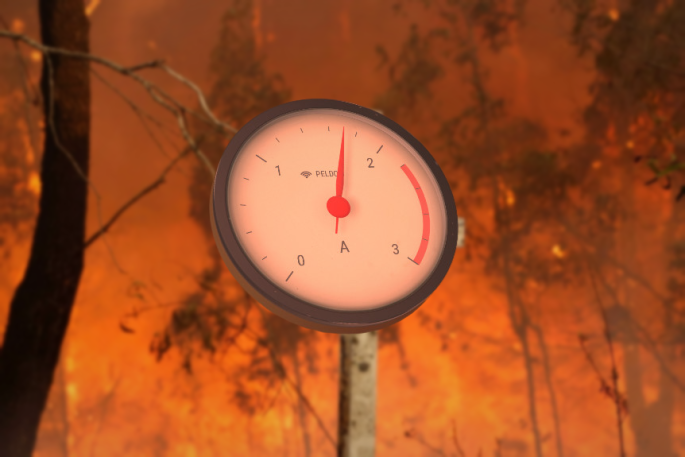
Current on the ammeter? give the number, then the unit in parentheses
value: 1.7 (A)
